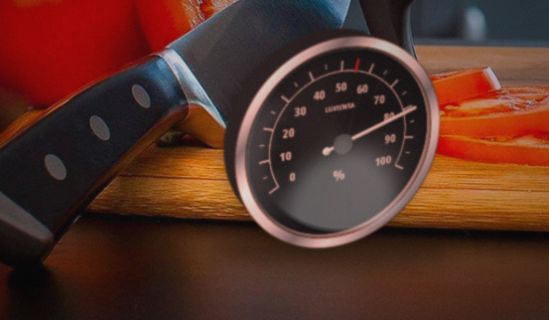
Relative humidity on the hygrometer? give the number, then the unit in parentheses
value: 80 (%)
